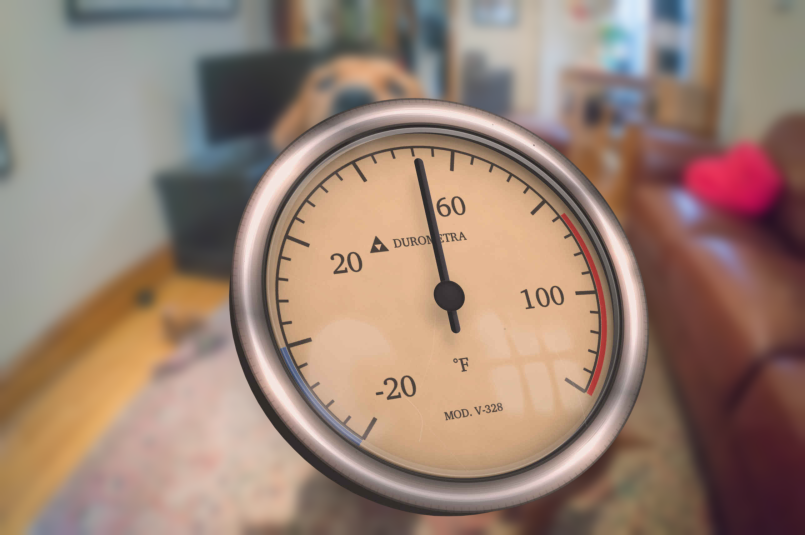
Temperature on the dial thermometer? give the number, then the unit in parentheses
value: 52 (°F)
